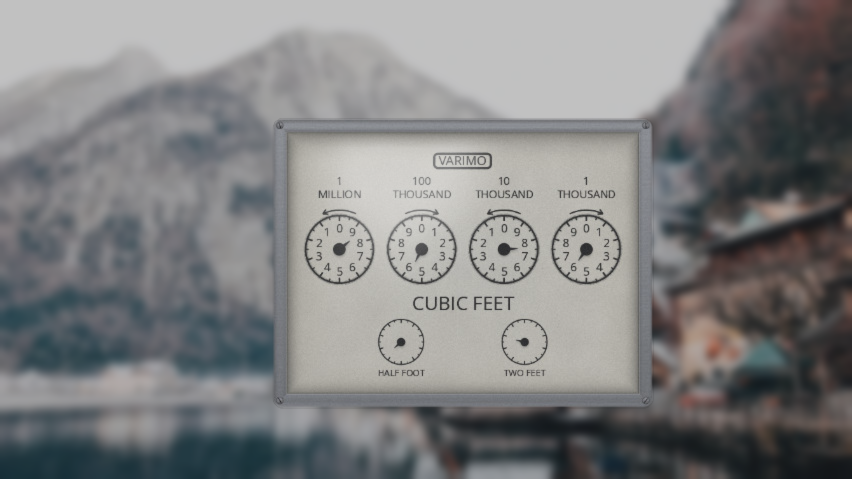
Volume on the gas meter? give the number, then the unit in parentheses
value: 857600 (ft³)
